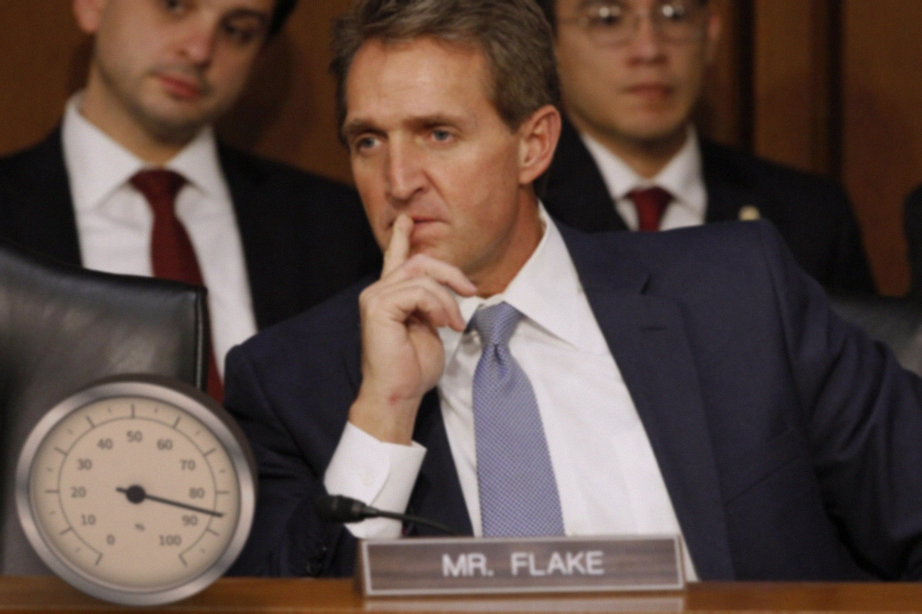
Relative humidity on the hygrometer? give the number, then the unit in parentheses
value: 85 (%)
